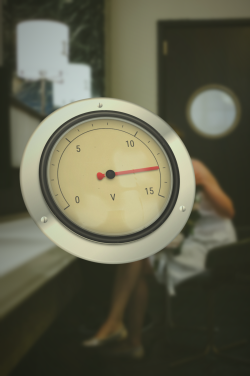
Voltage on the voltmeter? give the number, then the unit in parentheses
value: 13 (V)
